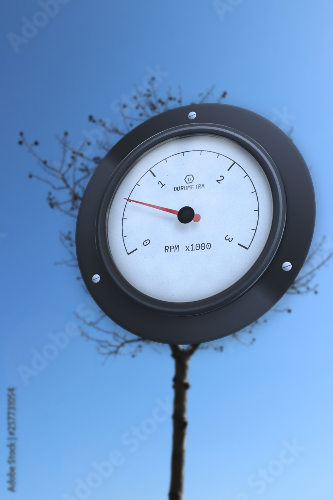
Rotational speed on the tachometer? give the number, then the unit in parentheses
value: 600 (rpm)
